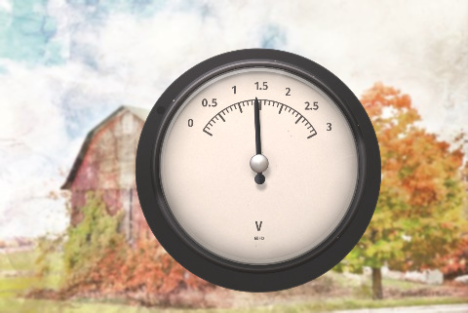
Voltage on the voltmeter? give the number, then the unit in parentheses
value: 1.4 (V)
